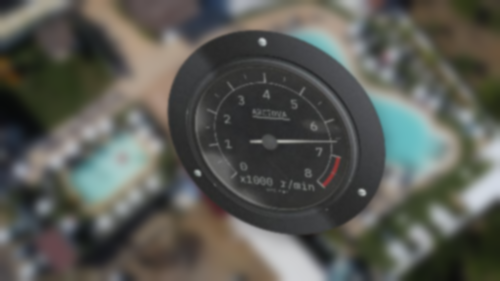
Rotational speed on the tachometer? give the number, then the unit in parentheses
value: 6500 (rpm)
